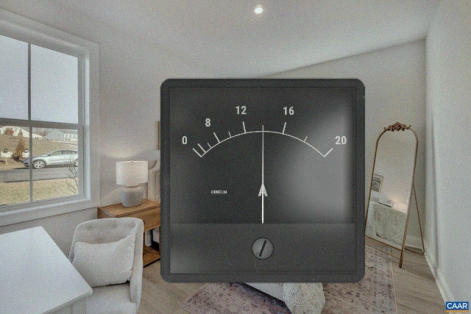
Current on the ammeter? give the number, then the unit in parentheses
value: 14 (A)
